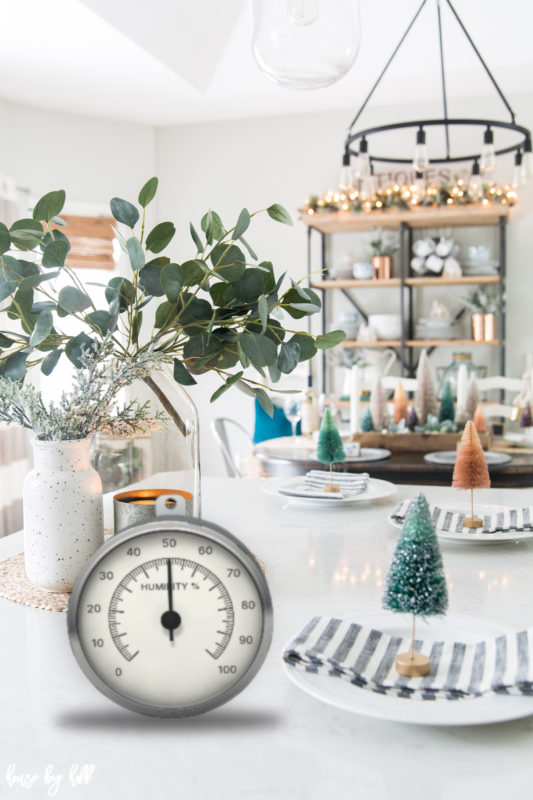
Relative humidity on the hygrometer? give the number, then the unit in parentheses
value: 50 (%)
